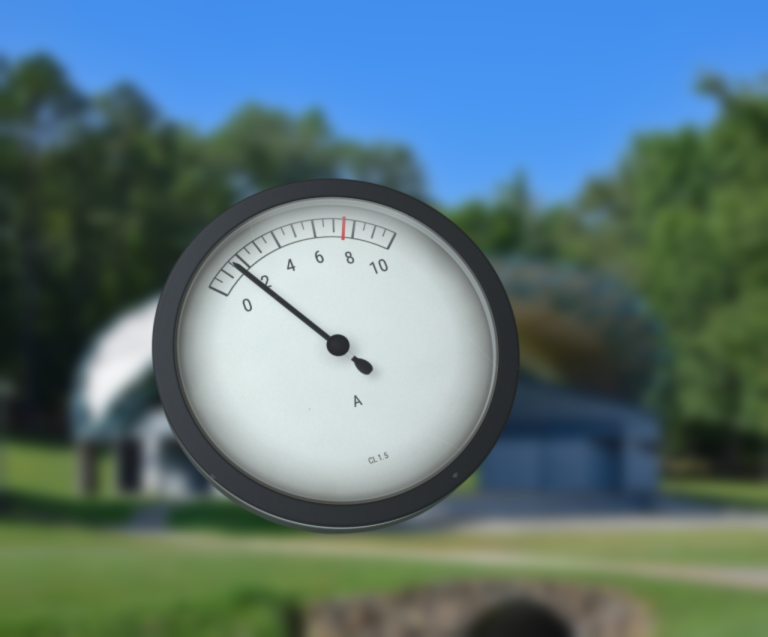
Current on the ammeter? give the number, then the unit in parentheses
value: 1.5 (A)
